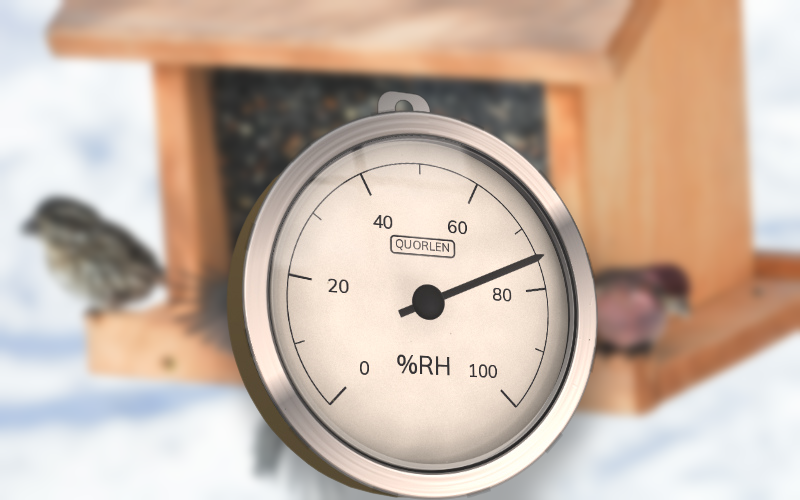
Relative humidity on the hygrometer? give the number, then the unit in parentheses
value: 75 (%)
